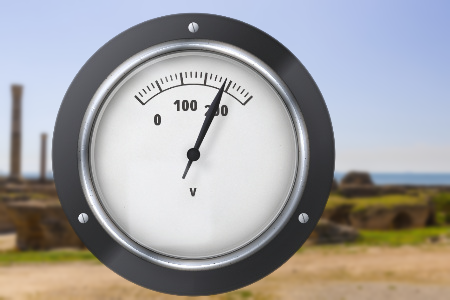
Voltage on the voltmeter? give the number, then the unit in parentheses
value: 190 (V)
